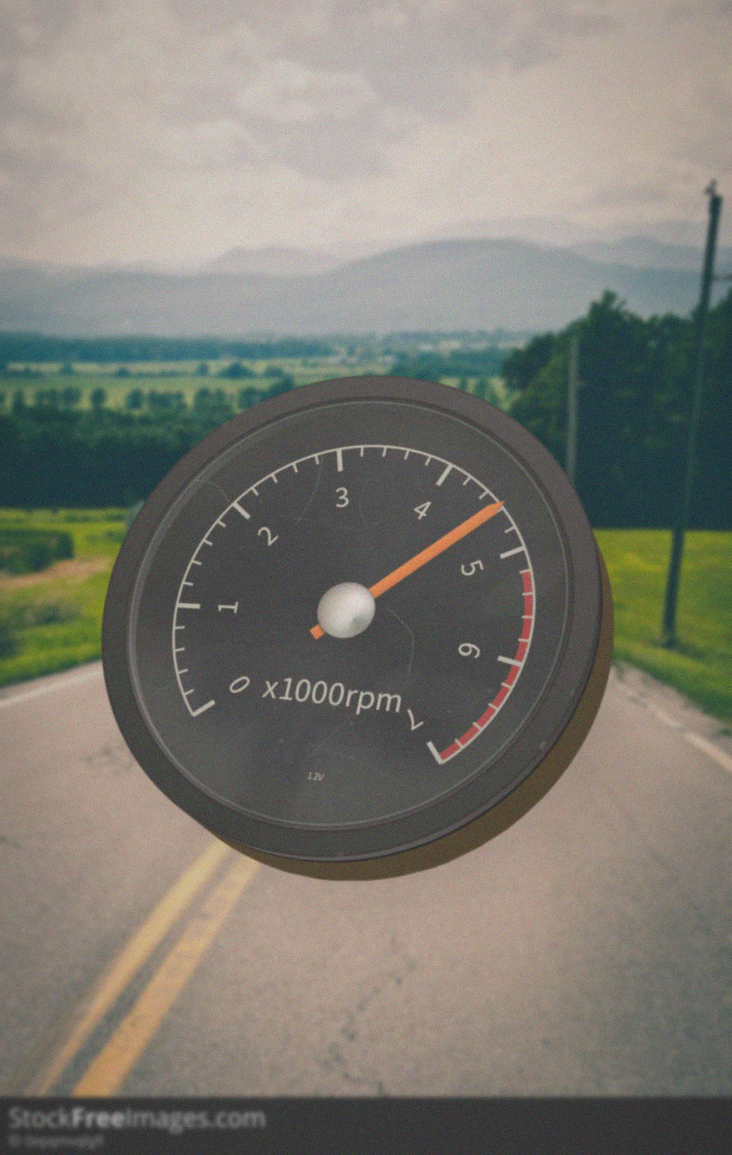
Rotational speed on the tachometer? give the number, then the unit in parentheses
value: 4600 (rpm)
